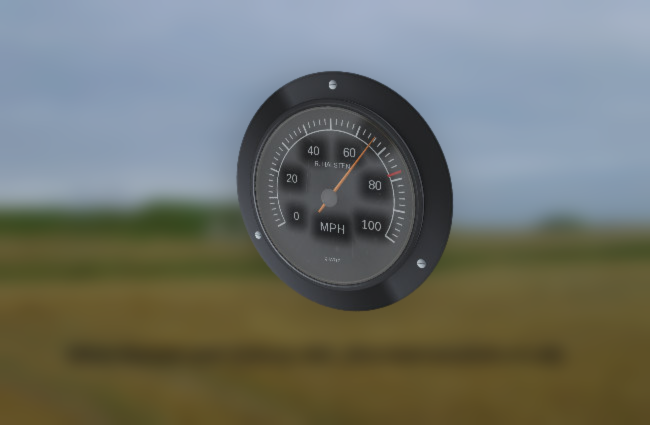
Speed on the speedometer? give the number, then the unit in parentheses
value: 66 (mph)
